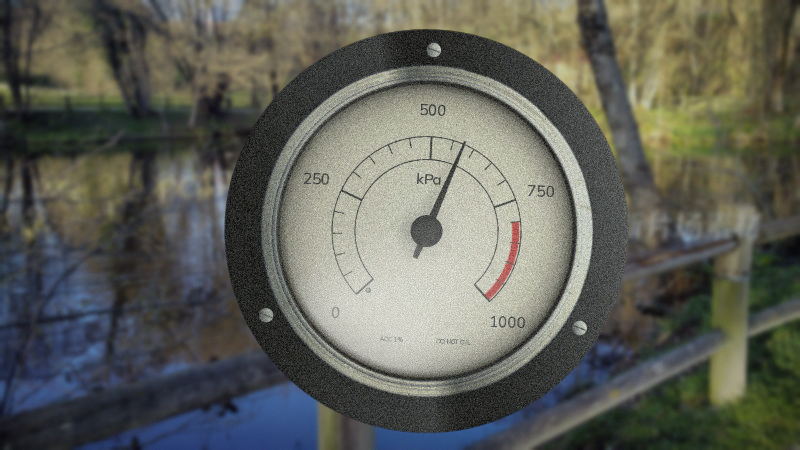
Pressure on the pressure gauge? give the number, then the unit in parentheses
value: 575 (kPa)
